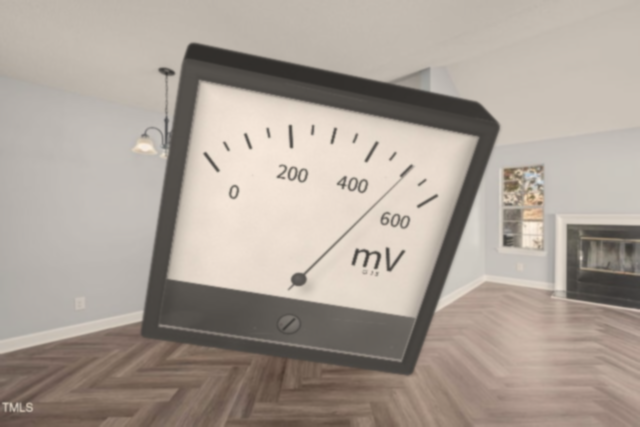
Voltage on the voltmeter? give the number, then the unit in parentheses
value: 500 (mV)
